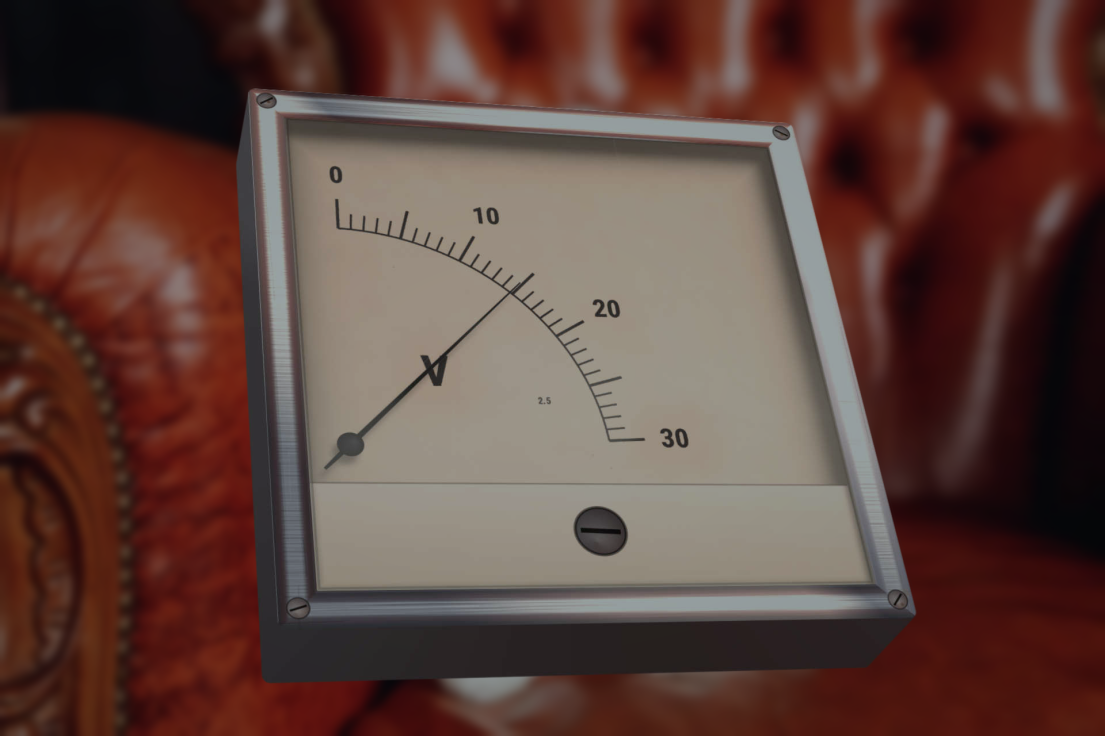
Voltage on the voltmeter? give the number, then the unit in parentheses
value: 15 (V)
